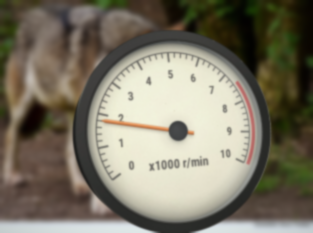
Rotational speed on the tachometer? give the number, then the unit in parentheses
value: 1800 (rpm)
